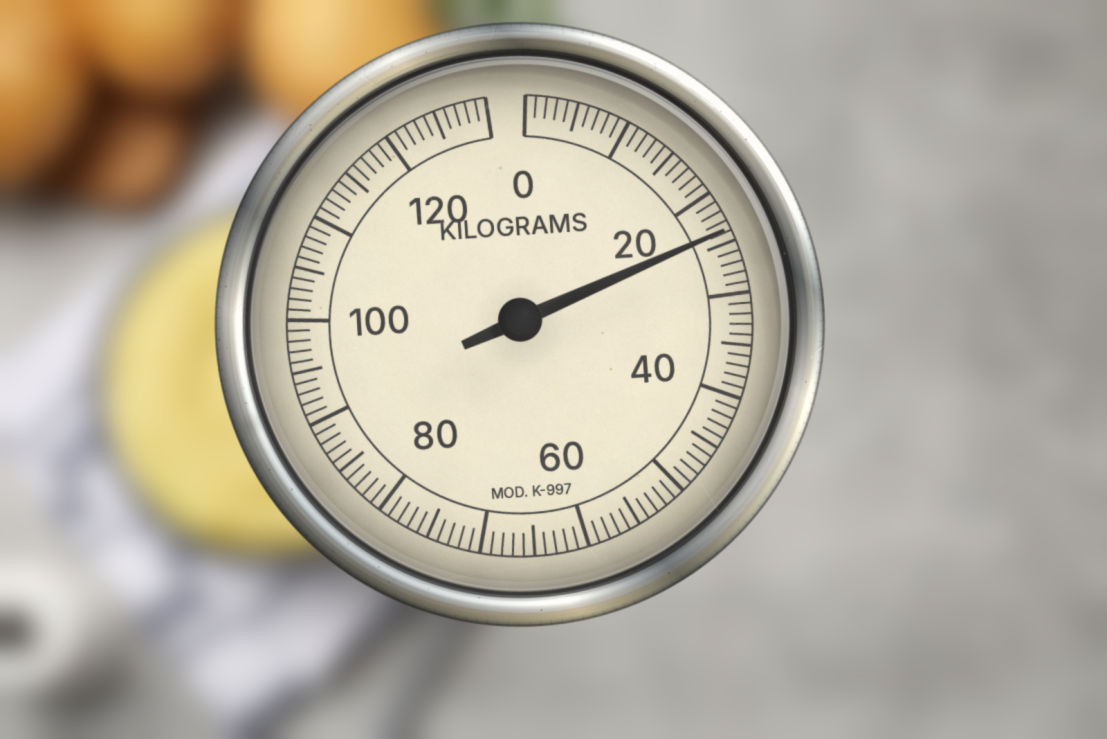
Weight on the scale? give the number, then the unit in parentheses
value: 24 (kg)
